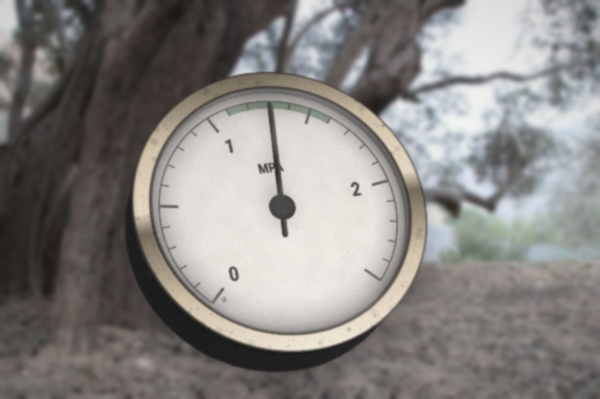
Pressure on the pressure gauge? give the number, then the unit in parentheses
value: 1.3 (MPa)
